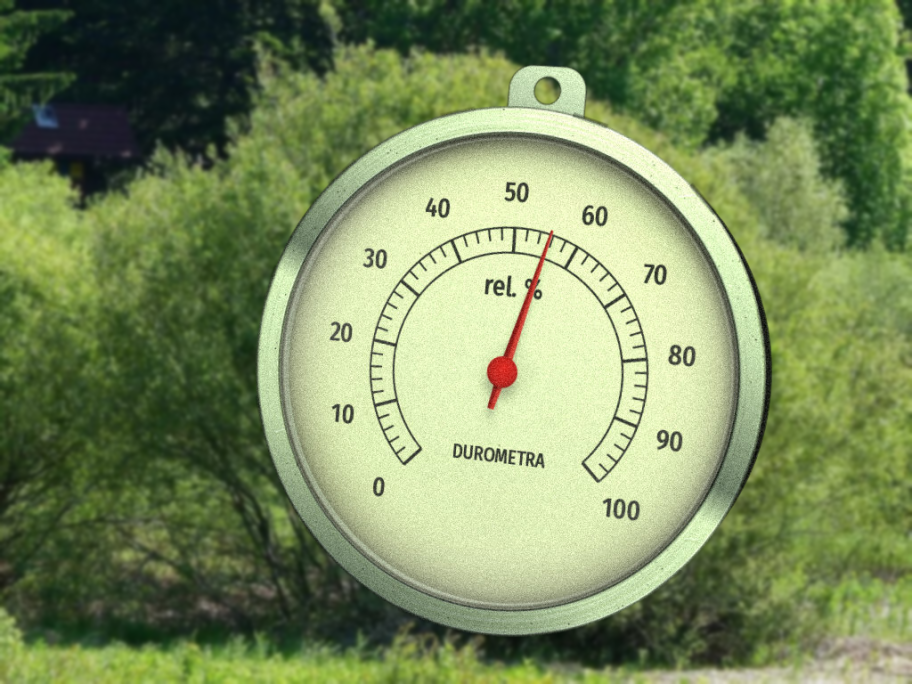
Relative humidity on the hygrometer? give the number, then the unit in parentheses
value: 56 (%)
